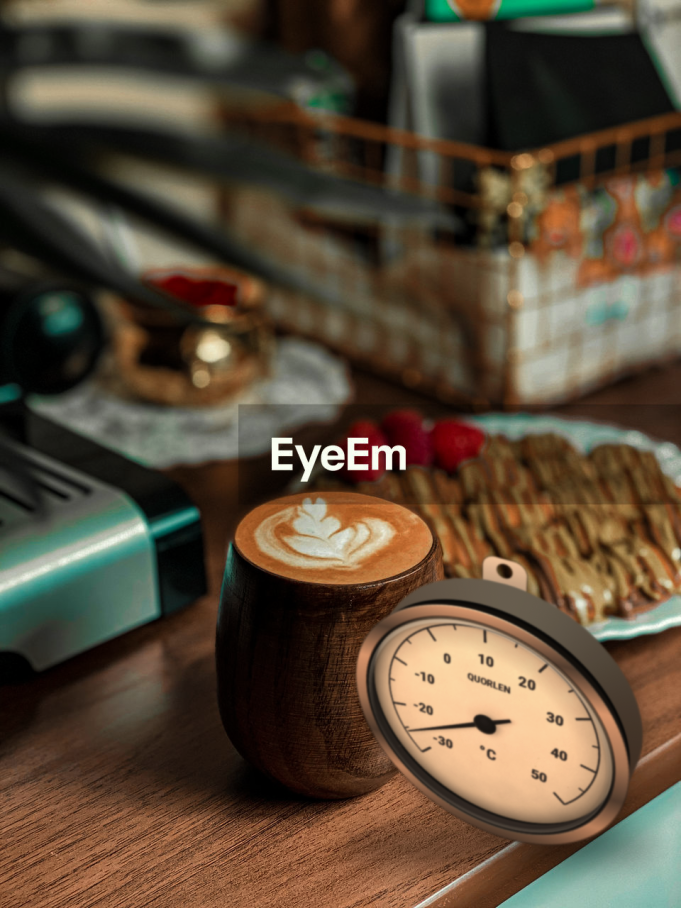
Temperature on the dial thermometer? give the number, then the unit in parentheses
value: -25 (°C)
